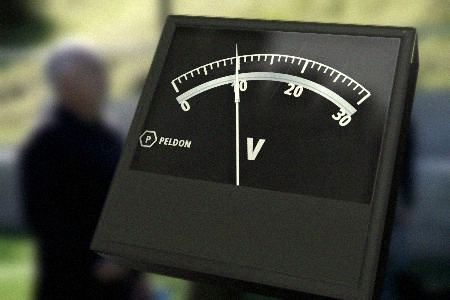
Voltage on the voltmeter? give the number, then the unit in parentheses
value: 10 (V)
